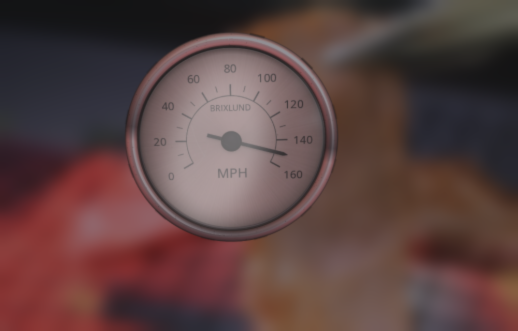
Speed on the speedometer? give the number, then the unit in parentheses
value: 150 (mph)
